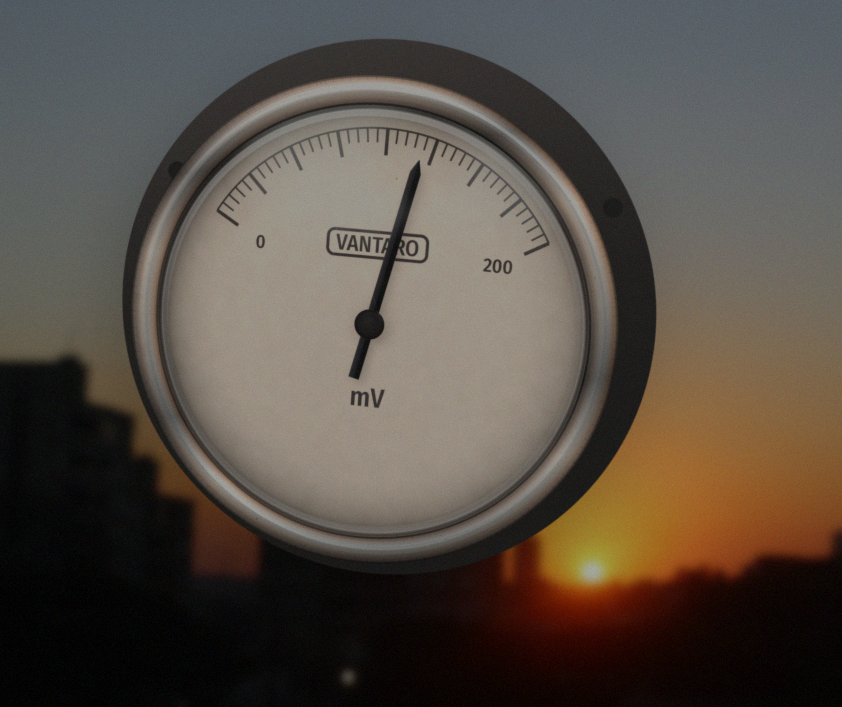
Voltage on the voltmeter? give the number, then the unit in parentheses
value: 120 (mV)
